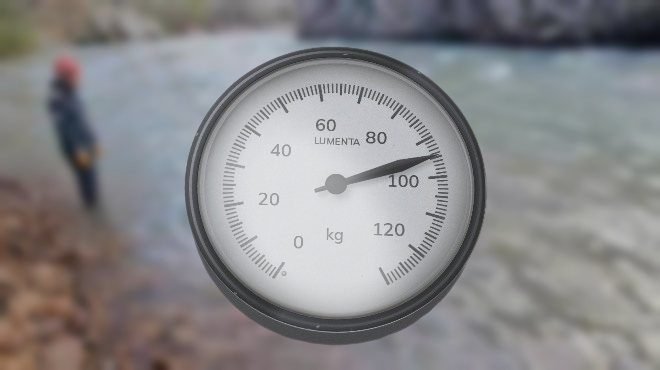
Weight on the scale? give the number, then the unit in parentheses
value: 95 (kg)
